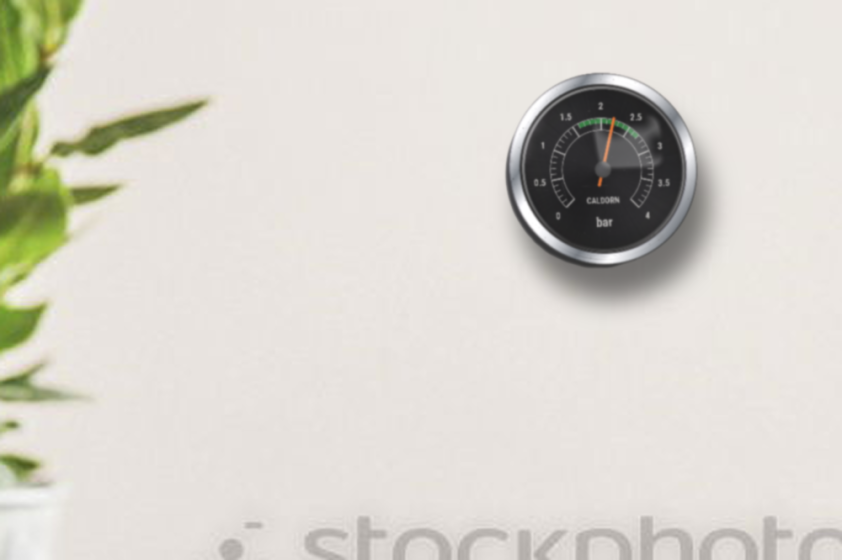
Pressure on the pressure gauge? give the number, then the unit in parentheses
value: 2.2 (bar)
